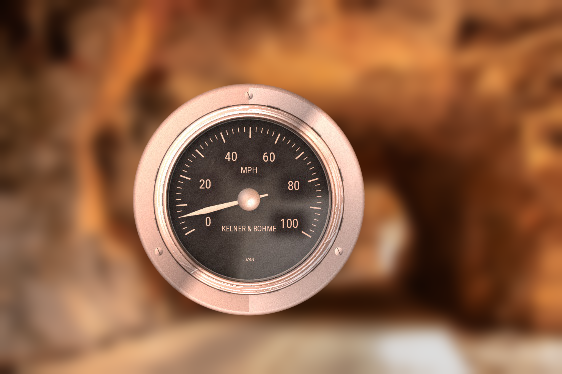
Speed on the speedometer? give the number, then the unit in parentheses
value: 6 (mph)
